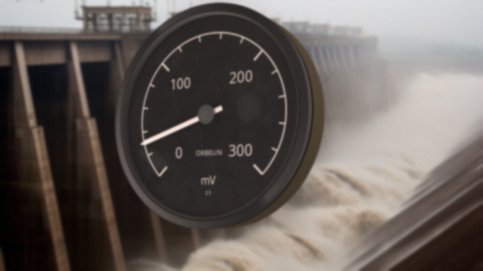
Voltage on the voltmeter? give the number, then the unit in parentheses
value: 30 (mV)
